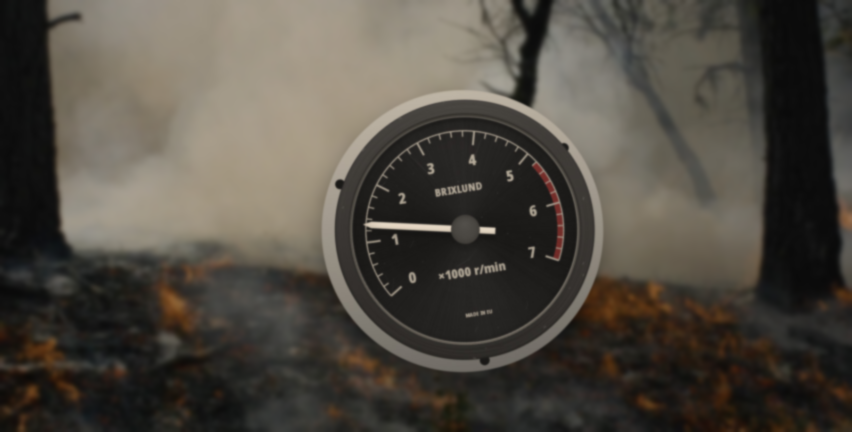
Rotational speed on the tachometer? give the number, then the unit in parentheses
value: 1300 (rpm)
